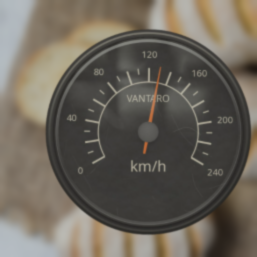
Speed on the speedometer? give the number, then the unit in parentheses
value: 130 (km/h)
